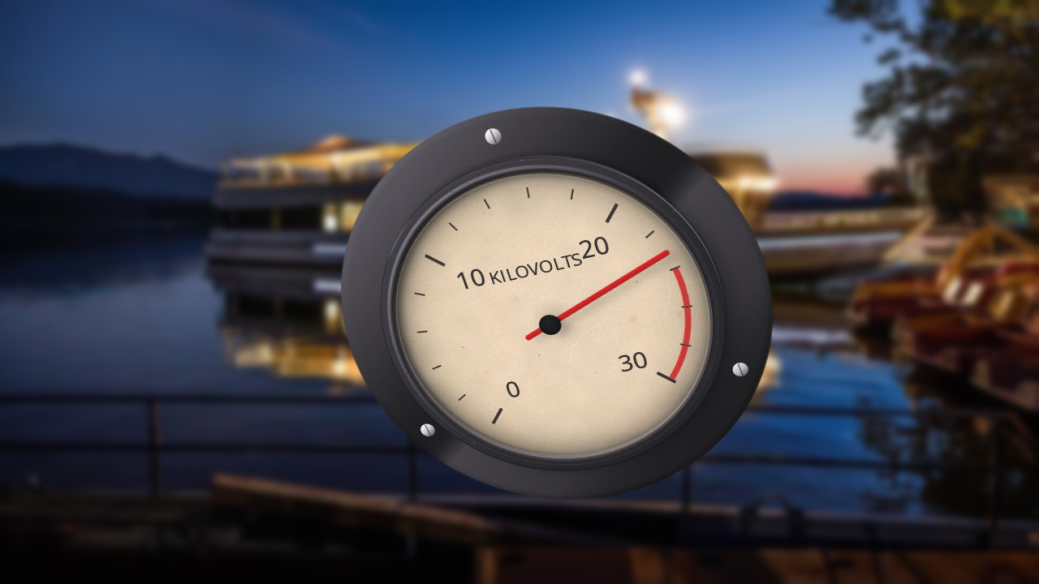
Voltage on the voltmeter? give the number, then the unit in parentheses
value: 23 (kV)
